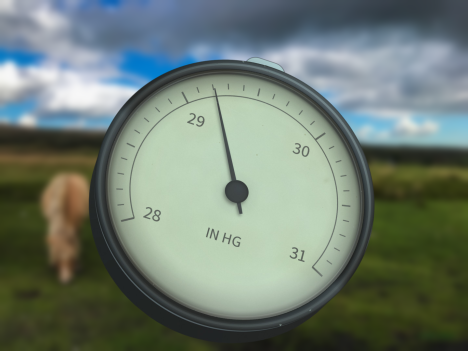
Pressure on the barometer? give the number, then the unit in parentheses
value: 29.2 (inHg)
